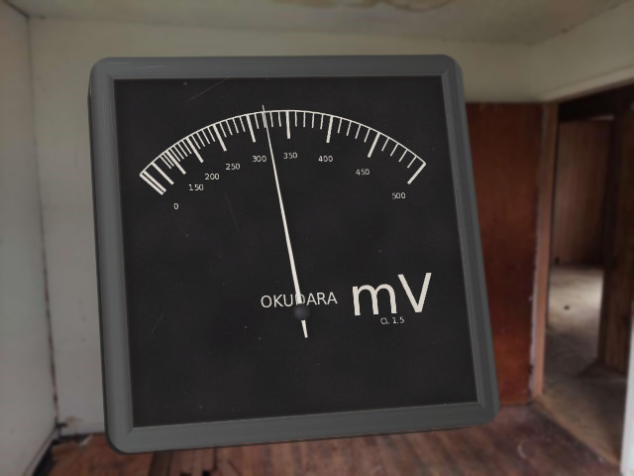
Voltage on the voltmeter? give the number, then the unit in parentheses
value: 320 (mV)
